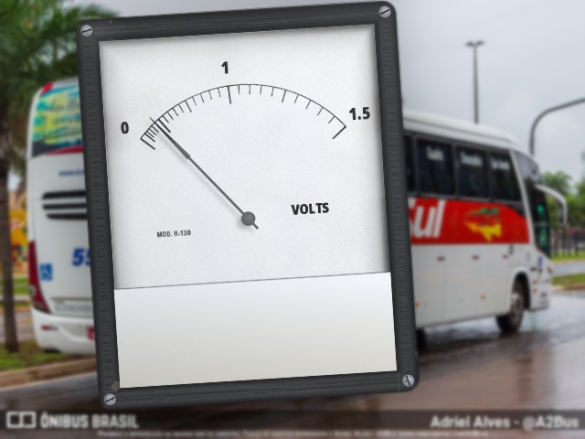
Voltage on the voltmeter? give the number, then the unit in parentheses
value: 0.45 (V)
